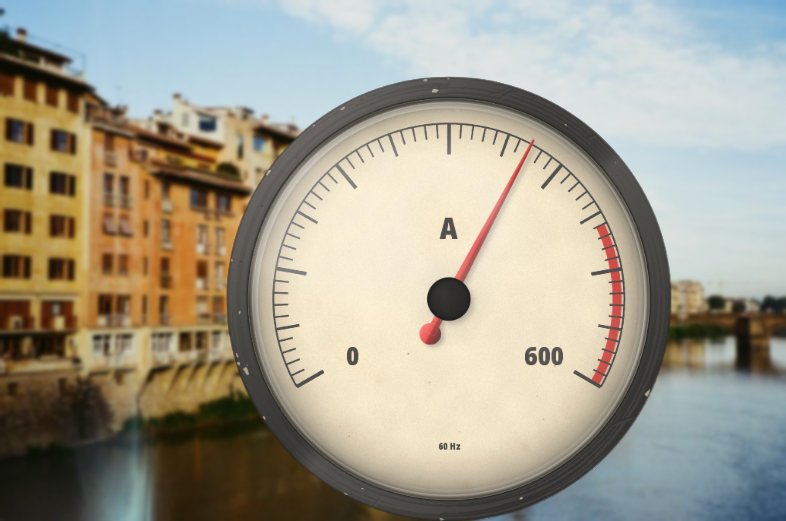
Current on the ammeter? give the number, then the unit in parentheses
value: 370 (A)
